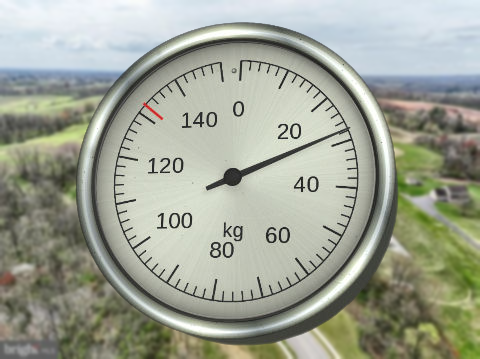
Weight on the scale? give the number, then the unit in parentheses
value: 28 (kg)
